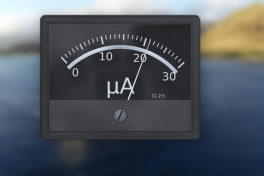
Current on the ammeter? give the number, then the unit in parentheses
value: 21 (µA)
